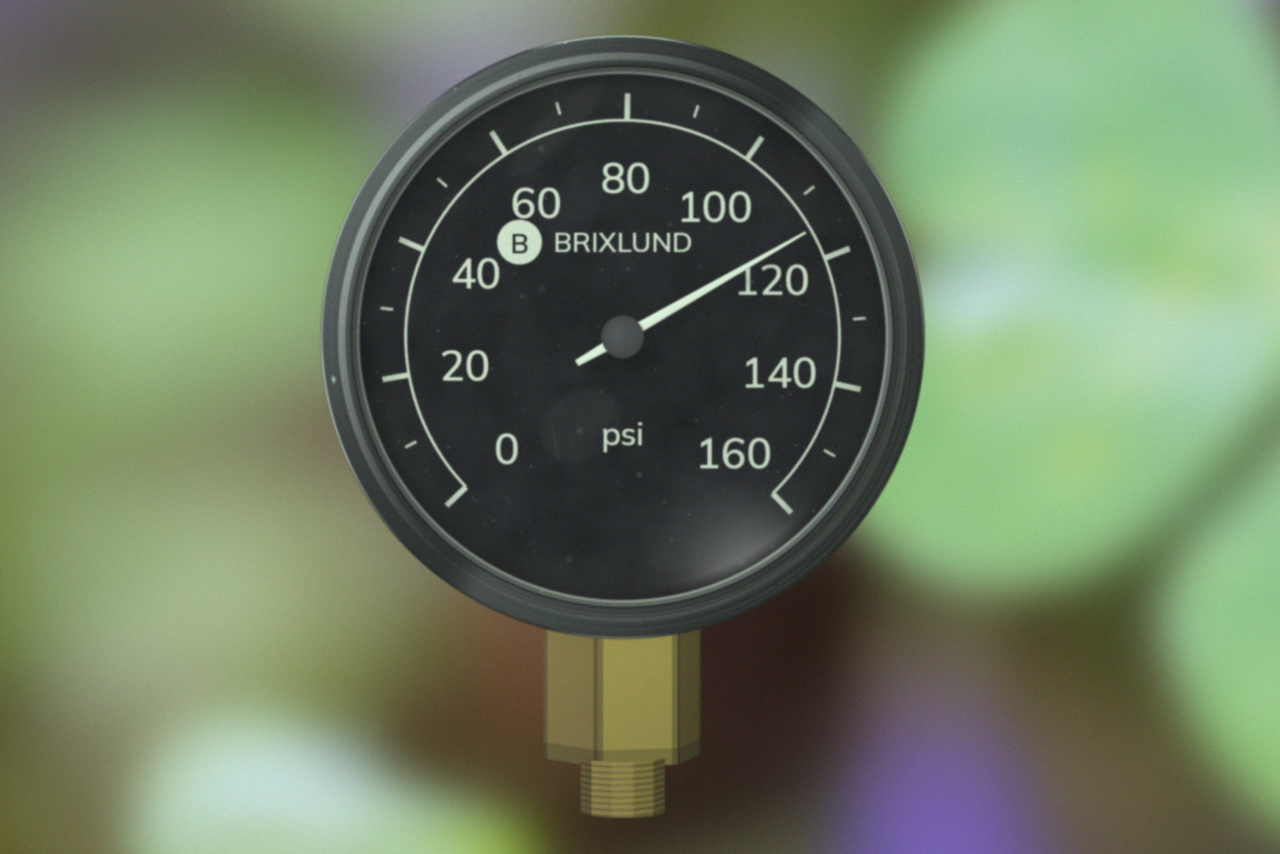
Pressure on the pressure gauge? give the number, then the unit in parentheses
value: 115 (psi)
